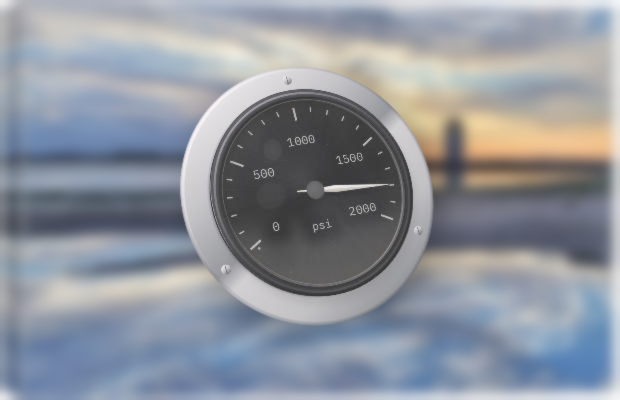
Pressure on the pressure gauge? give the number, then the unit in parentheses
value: 1800 (psi)
